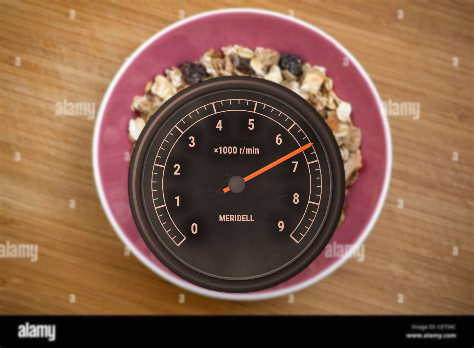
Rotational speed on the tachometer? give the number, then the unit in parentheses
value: 6600 (rpm)
